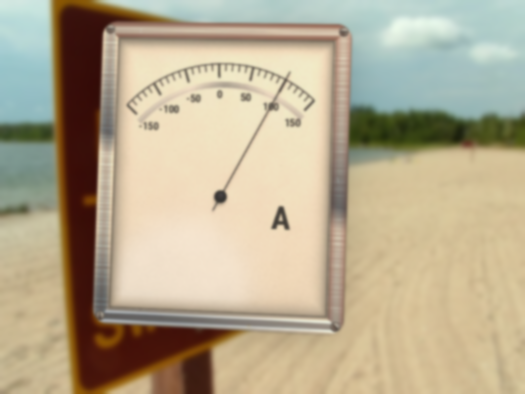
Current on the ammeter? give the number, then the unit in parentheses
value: 100 (A)
